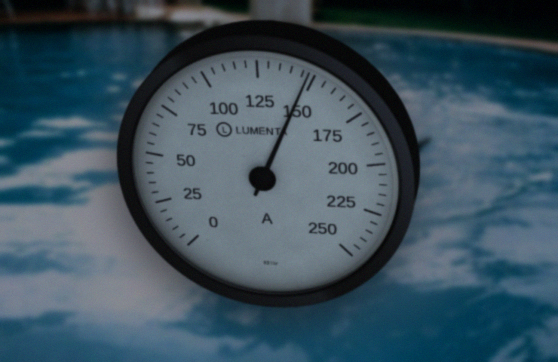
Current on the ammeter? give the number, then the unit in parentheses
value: 147.5 (A)
